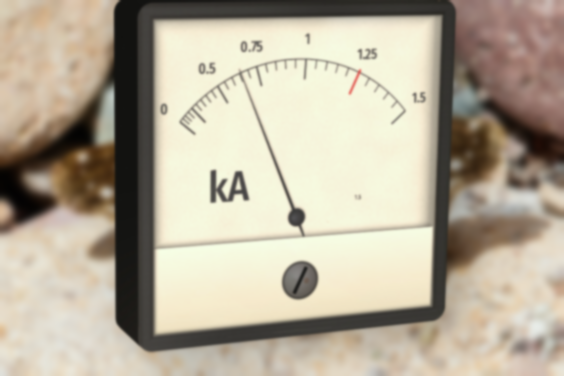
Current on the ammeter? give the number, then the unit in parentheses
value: 0.65 (kA)
